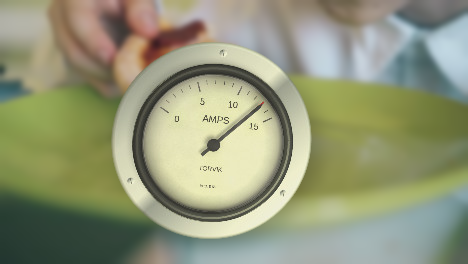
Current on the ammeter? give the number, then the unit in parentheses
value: 13 (A)
